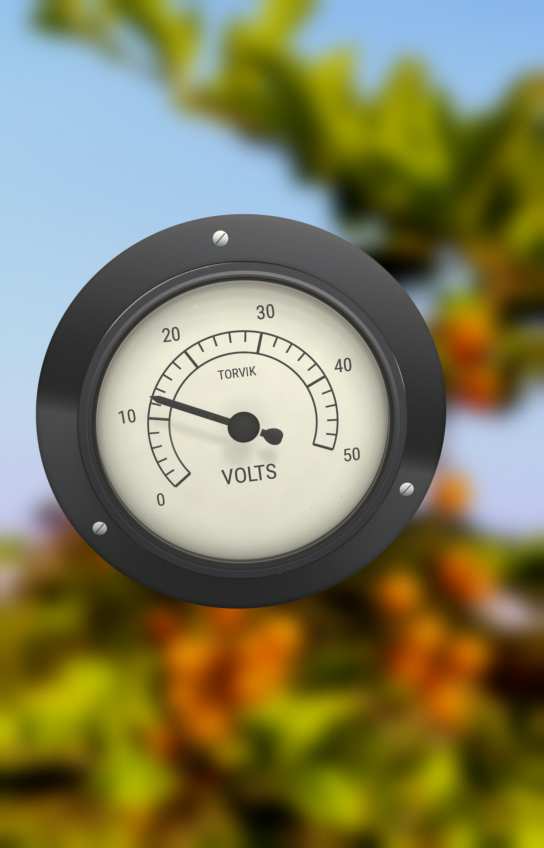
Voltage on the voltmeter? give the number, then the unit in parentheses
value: 13 (V)
